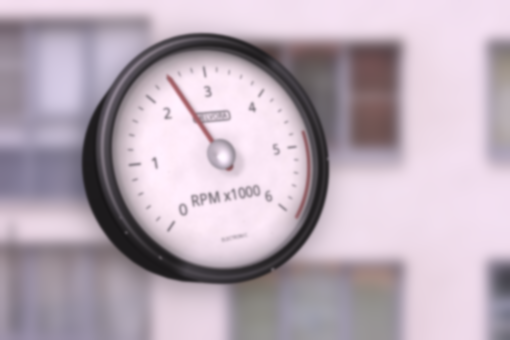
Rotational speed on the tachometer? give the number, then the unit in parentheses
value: 2400 (rpm)
